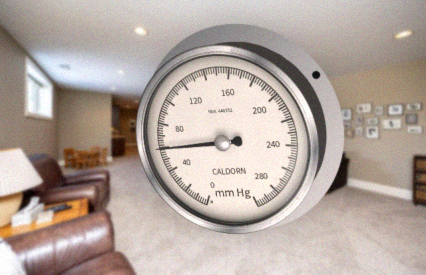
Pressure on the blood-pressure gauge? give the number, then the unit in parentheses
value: 60 (mmHg)
